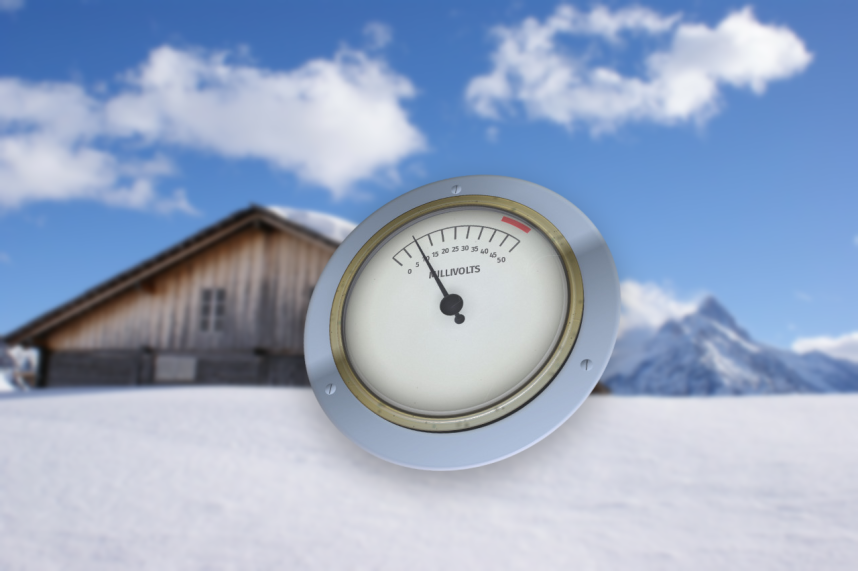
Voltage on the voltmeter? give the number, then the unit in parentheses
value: 10 (mV)
